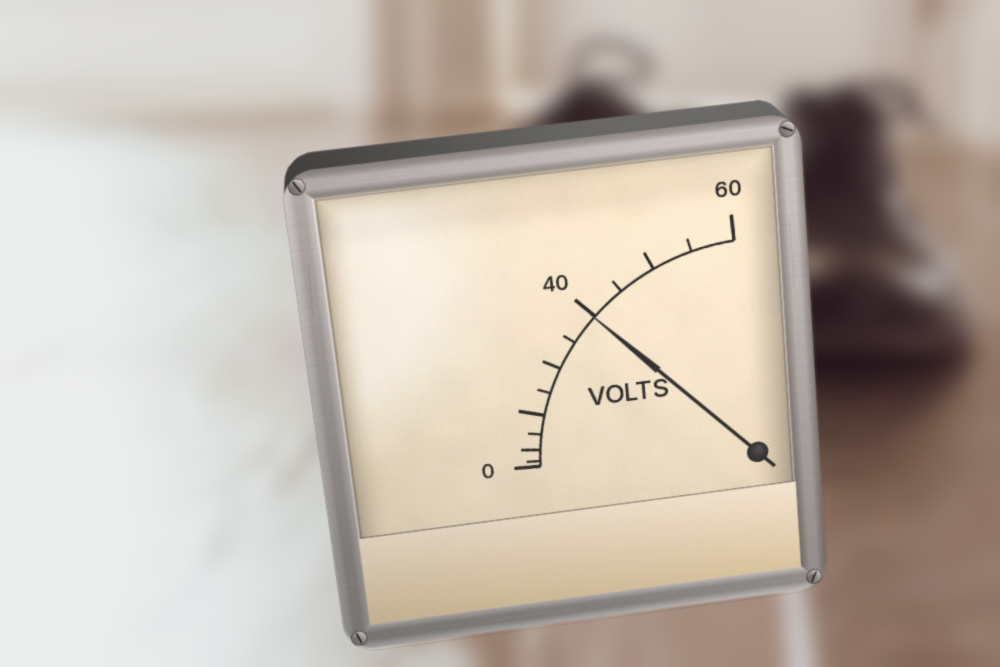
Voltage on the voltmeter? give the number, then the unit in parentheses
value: 40 (V)
